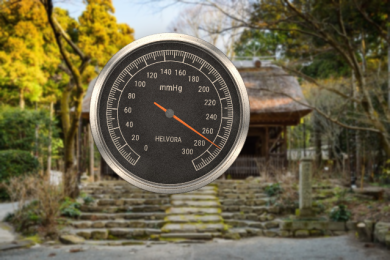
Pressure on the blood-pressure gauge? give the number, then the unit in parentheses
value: 270 (mmHg)
